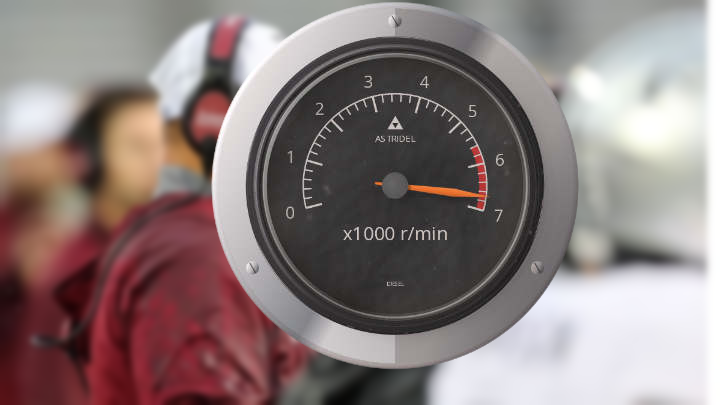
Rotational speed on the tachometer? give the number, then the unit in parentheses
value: 6700 (rpm)
